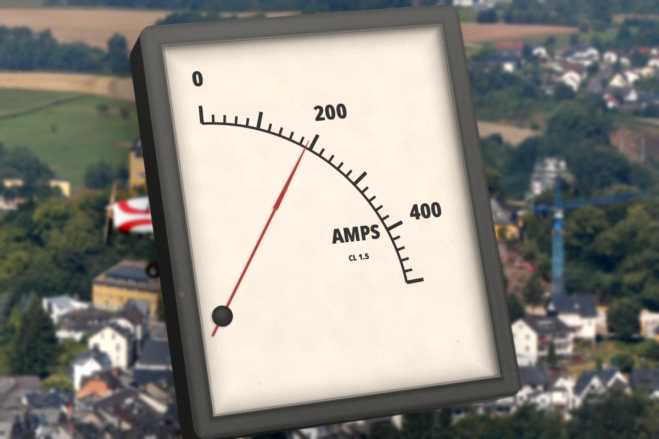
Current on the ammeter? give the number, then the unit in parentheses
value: 190 (A)
